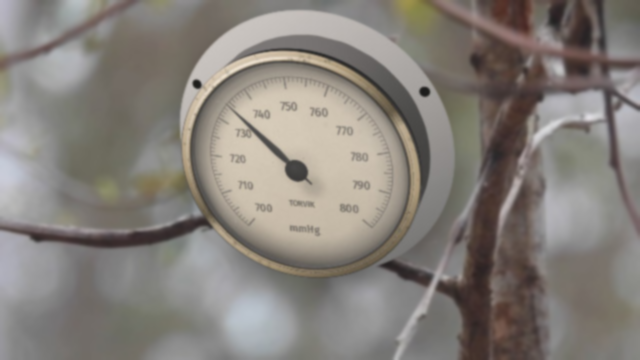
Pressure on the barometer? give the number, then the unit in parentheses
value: 735 (mmHg)
